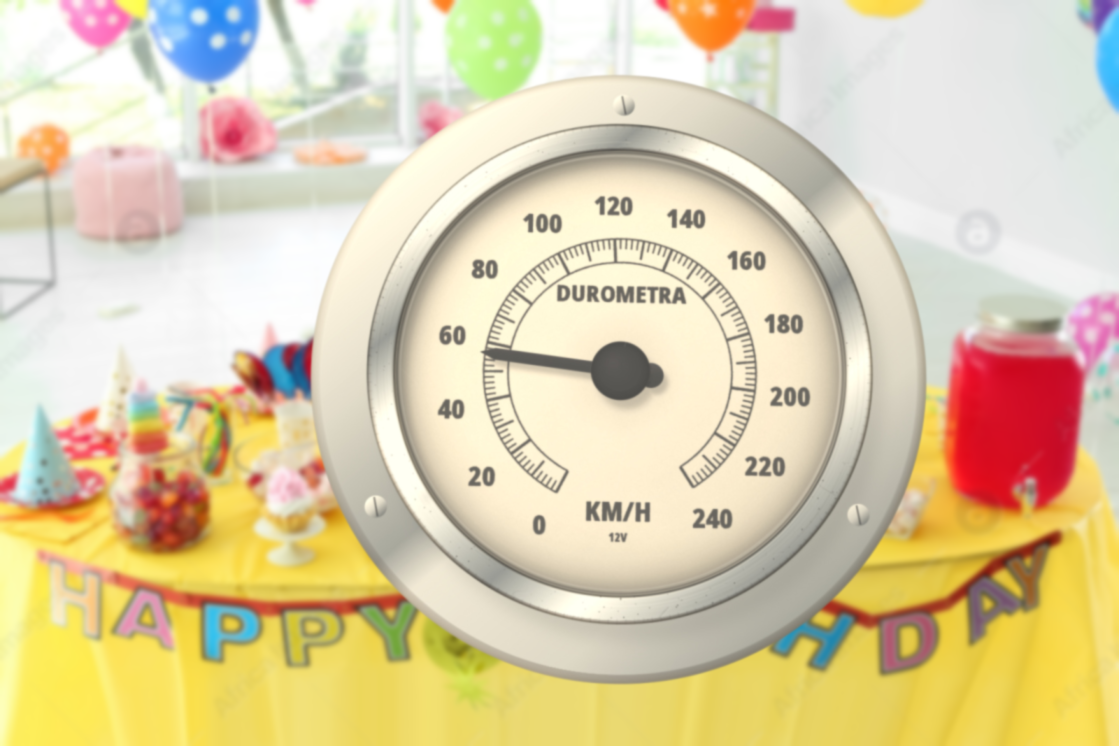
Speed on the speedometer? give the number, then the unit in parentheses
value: 56 (km/h)
